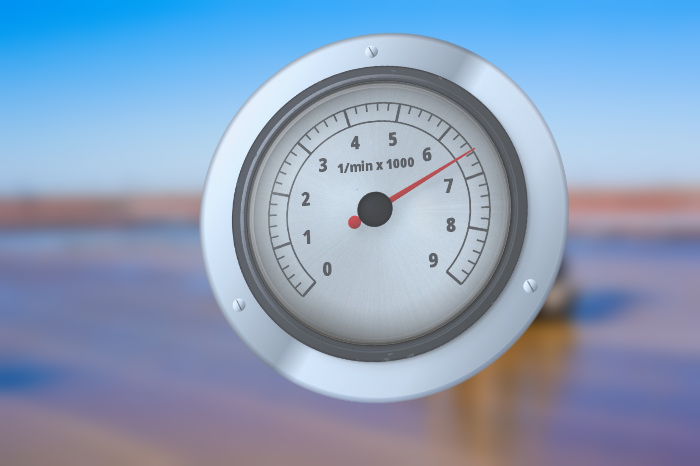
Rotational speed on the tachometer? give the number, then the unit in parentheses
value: 6600 (rpm)
